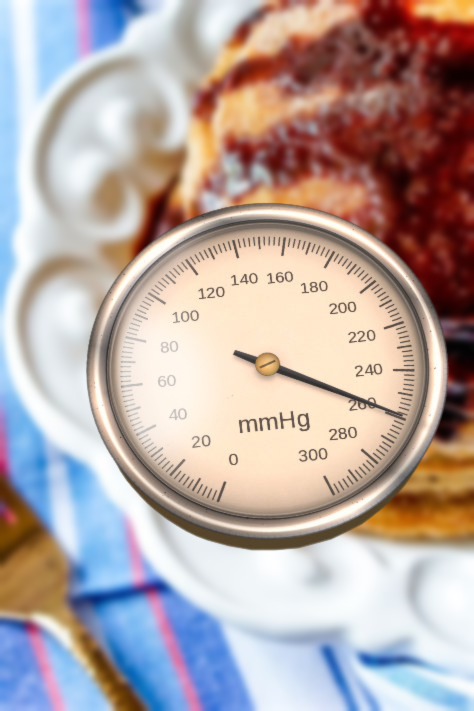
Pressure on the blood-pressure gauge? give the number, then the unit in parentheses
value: 260 (mmHg)
